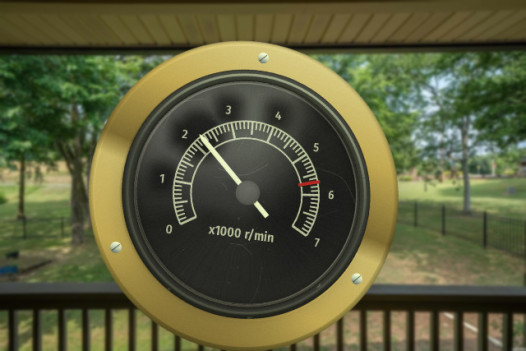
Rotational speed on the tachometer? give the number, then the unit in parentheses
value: 2200 (rpm)
